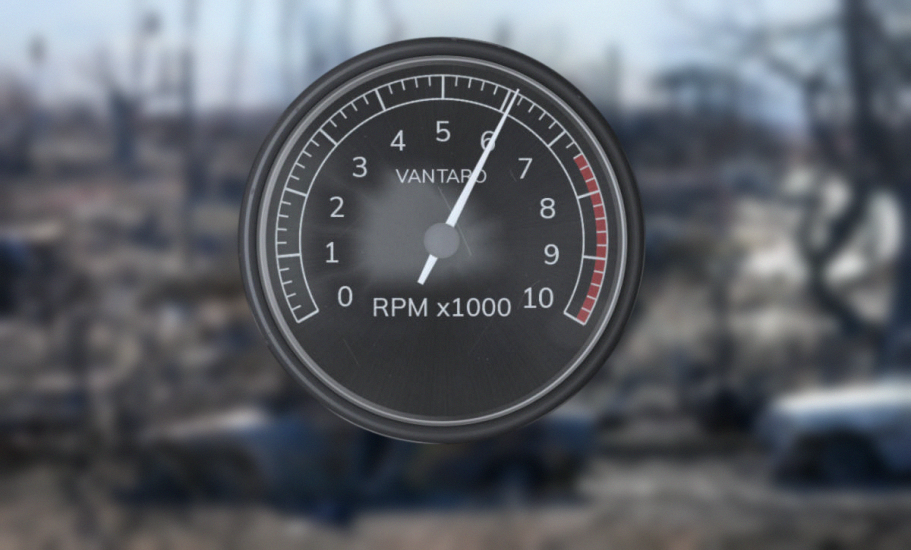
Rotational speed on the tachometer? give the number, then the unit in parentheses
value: 6100 (rpm)
